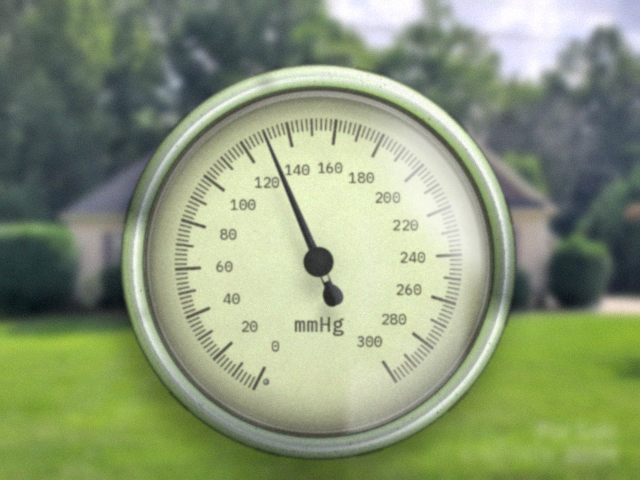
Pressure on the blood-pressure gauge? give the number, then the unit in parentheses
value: 130 (mmHg)
